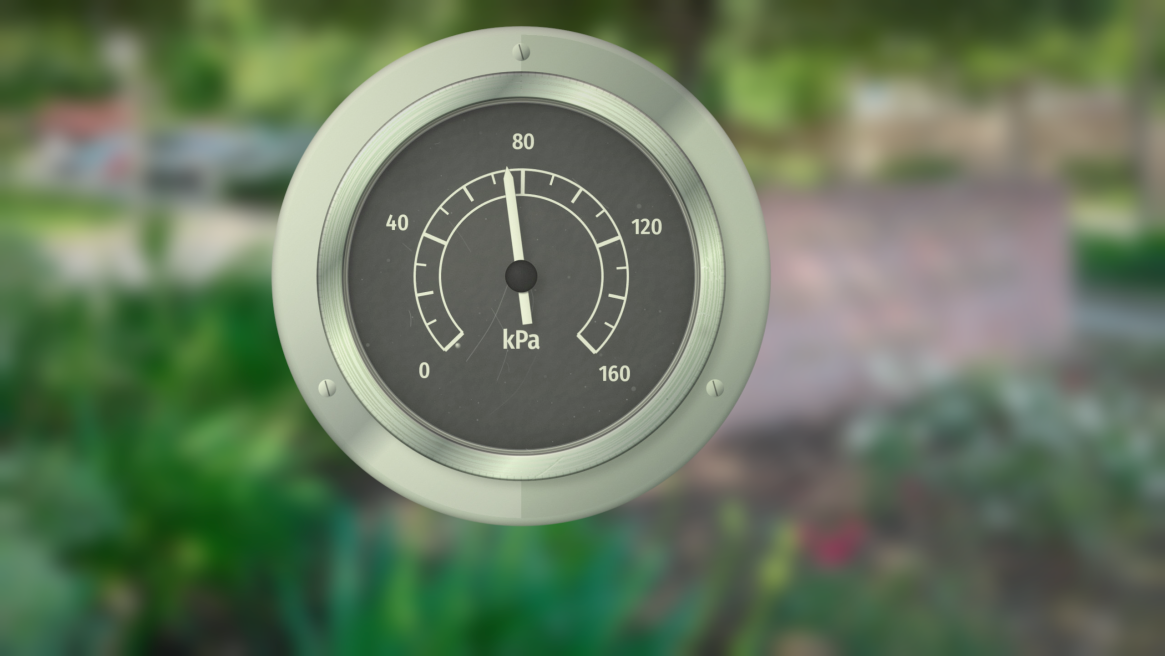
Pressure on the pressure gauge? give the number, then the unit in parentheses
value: 75 (kPa)
